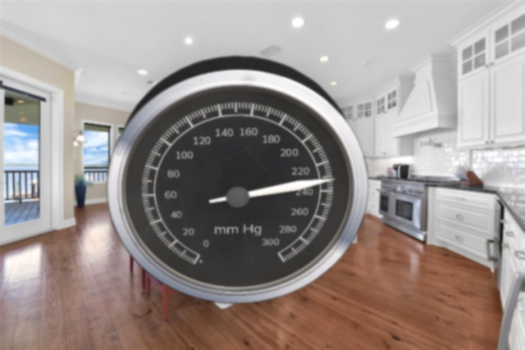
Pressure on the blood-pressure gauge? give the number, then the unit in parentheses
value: 230 (mmHg)
